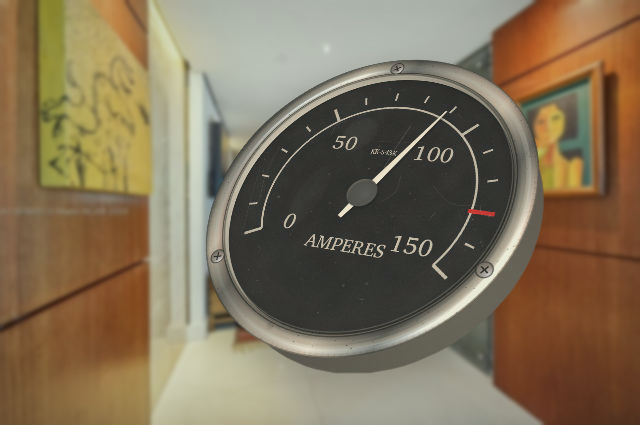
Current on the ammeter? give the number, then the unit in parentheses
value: 90 (A)
